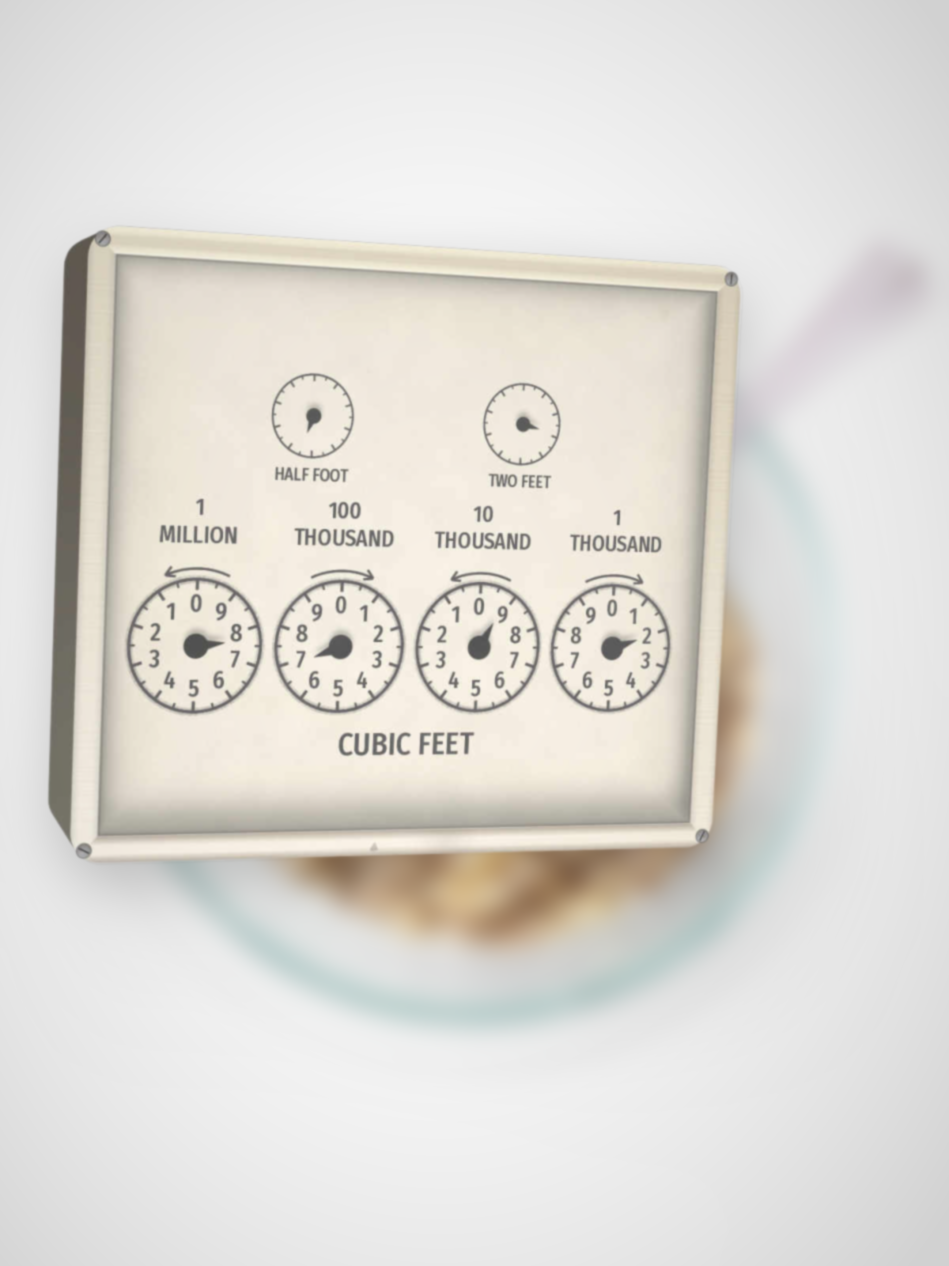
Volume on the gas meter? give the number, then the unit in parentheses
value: 769200 (ft³)
